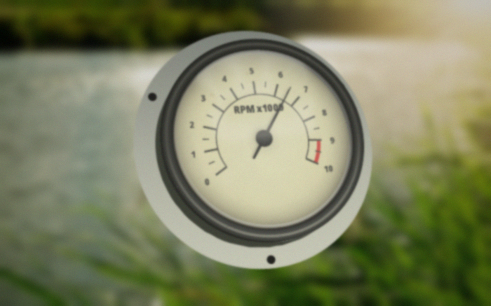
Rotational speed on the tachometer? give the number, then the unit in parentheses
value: 6500 (rpm)
